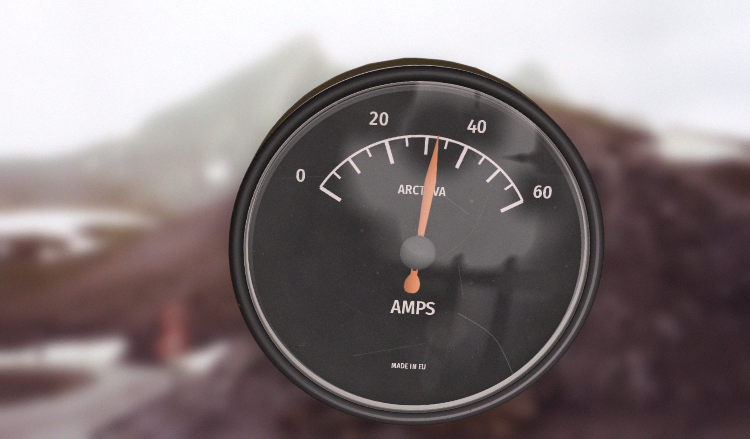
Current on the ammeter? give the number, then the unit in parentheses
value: 32.5 (A)
